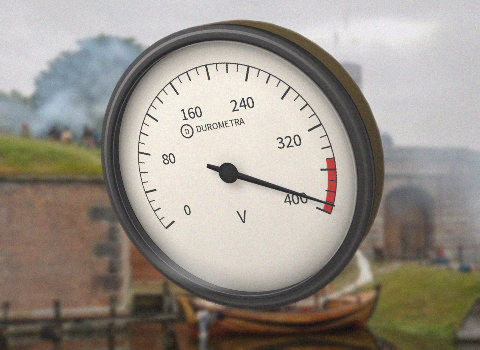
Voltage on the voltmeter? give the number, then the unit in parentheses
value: 390 (V)
